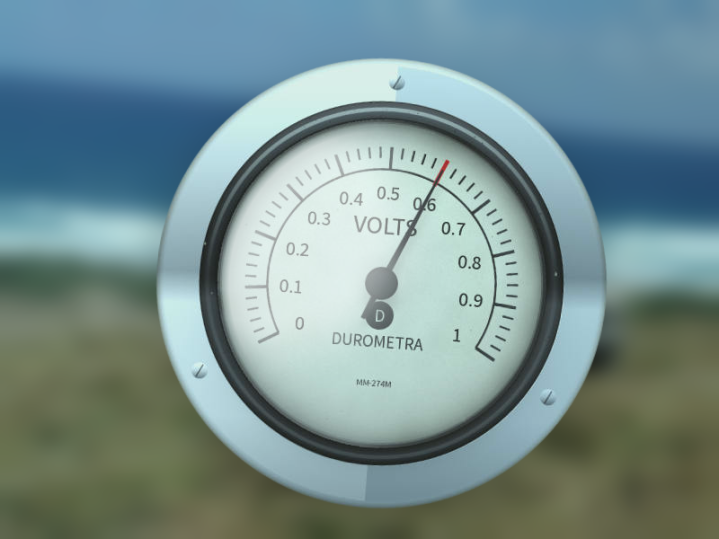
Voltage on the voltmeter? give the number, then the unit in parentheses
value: 0.6 (V)
